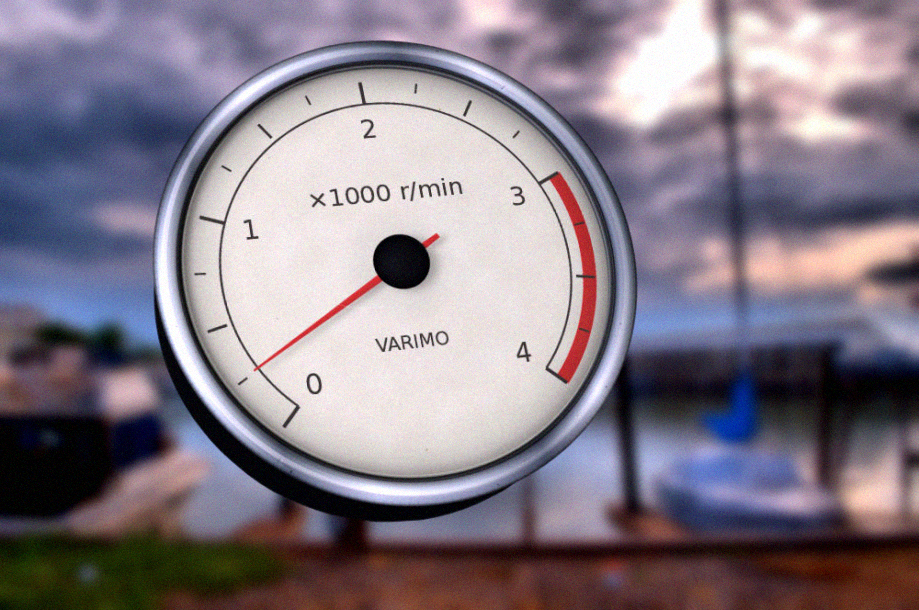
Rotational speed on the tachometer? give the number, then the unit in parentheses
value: 250 (rpm)
